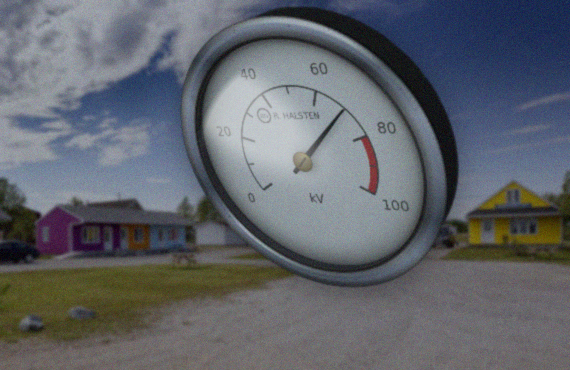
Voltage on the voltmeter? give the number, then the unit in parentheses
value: 70 (kV)
